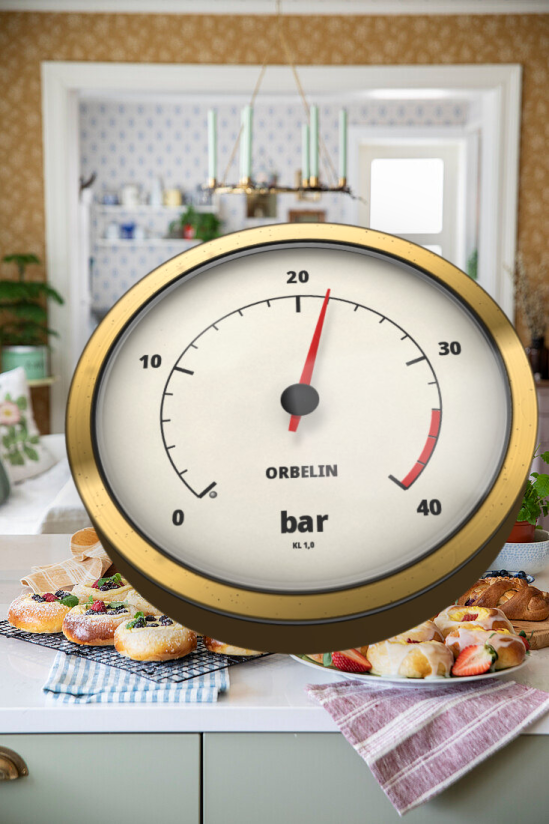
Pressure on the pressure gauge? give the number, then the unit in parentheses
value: 22 (bar)
